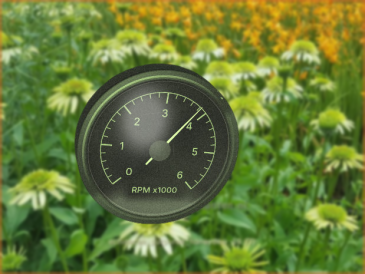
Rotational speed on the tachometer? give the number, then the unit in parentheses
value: 3800 (rpm)
